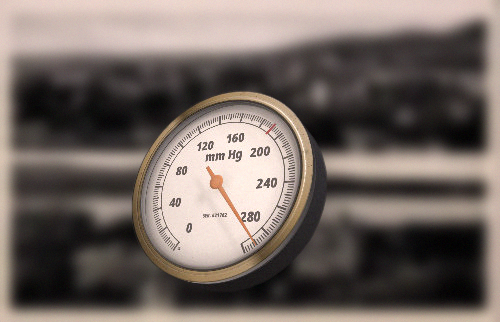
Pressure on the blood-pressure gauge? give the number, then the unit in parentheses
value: 290 (mmHg)
